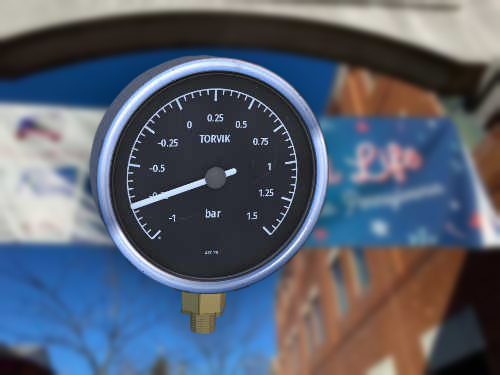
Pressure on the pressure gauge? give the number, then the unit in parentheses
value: -0.75 (bar)
